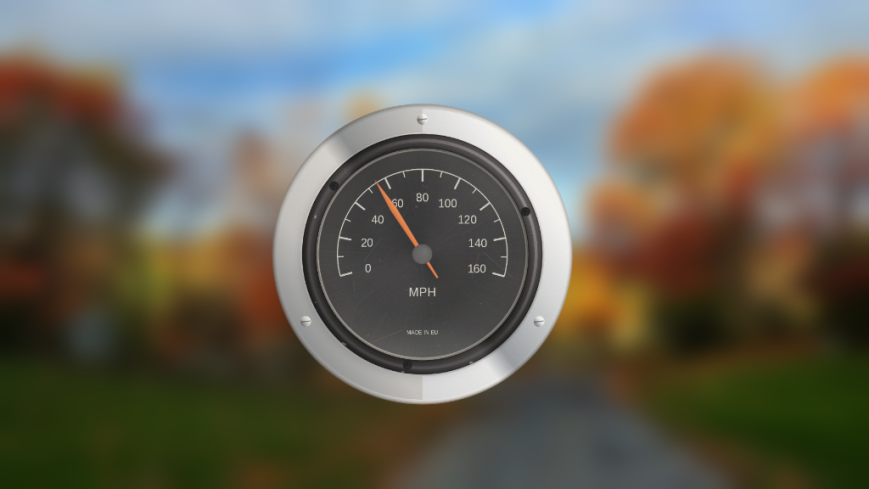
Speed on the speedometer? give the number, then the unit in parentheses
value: 55 (mph)
